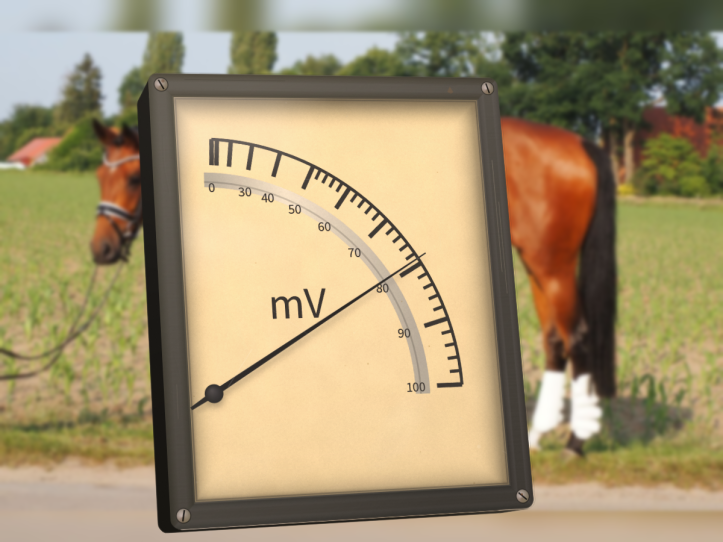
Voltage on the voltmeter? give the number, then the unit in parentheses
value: 79 (mV)
